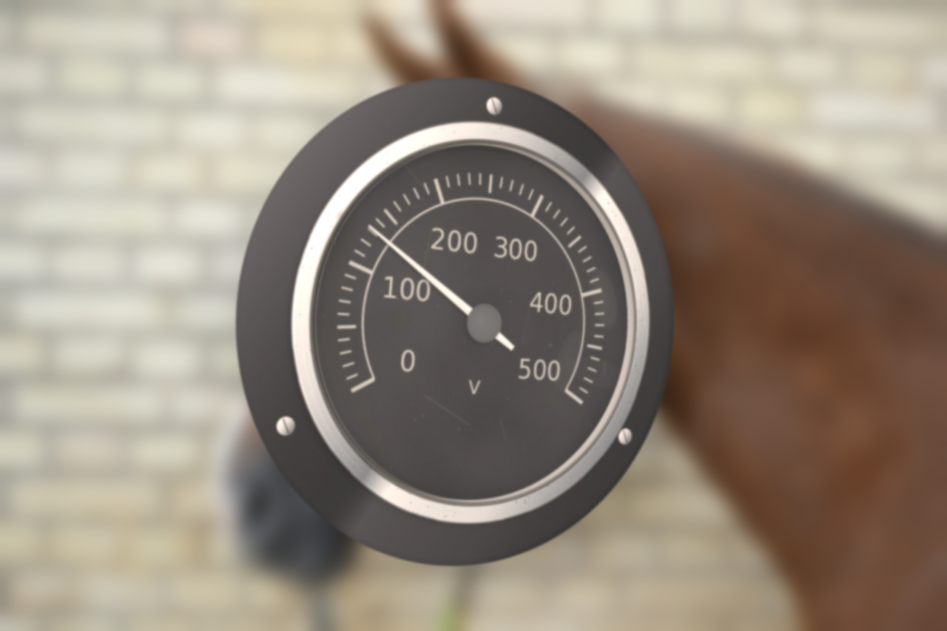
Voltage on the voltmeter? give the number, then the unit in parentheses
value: 130 (V)
